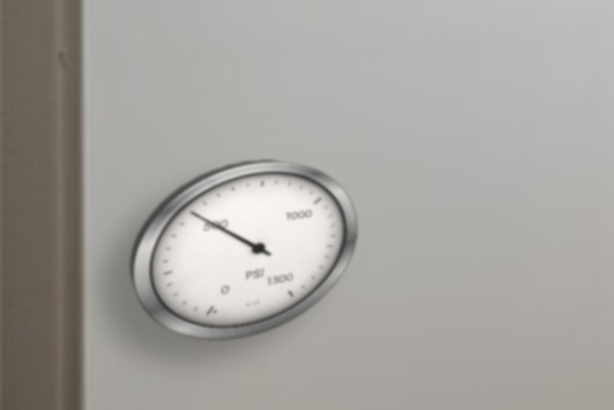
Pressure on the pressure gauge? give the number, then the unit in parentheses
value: 500 (psi)
